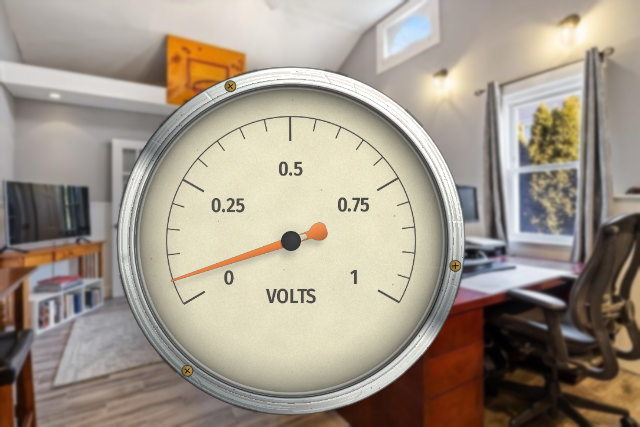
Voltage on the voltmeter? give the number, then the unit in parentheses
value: 0.05 (V)
